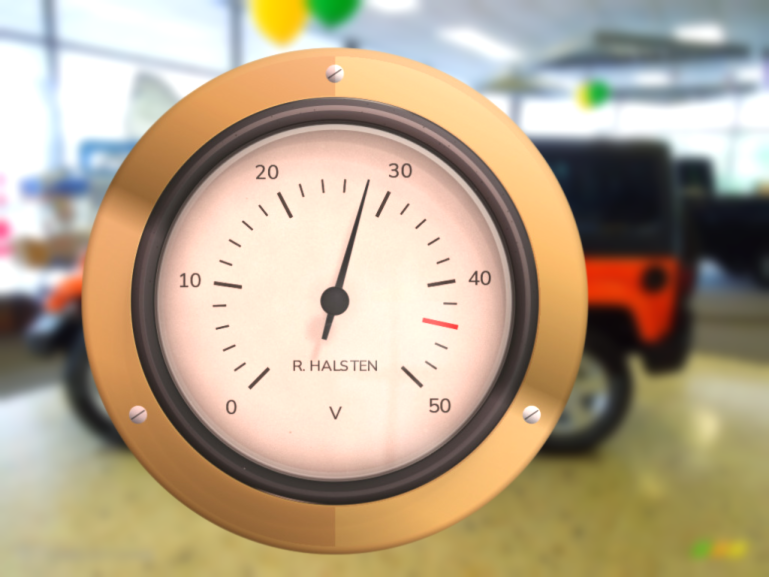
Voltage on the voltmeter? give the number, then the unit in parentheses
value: 28 (V)
